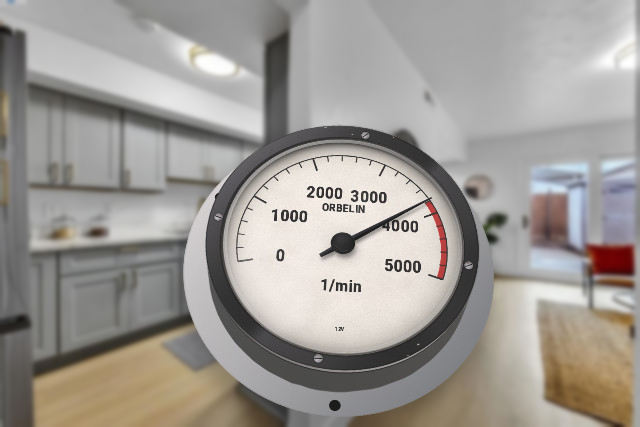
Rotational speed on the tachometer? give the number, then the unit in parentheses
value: 3800 (rpm)
